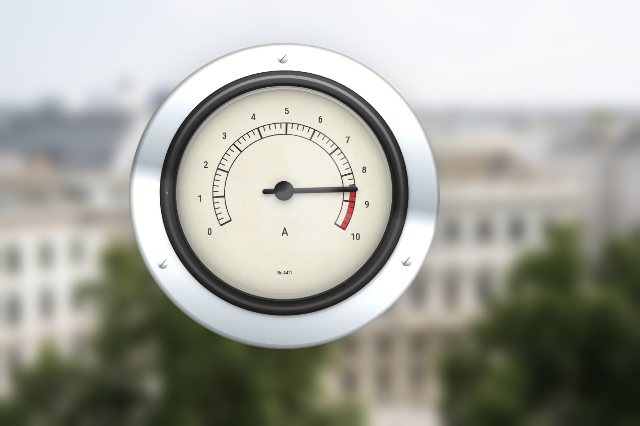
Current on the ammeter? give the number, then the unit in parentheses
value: 8.6 (A)
